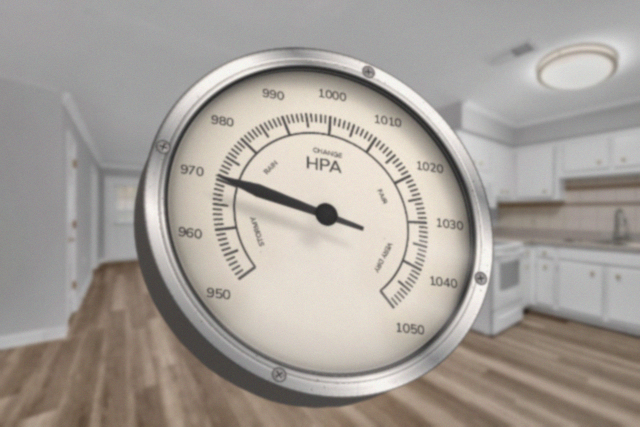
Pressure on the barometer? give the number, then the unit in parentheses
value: 970 (hPa)
